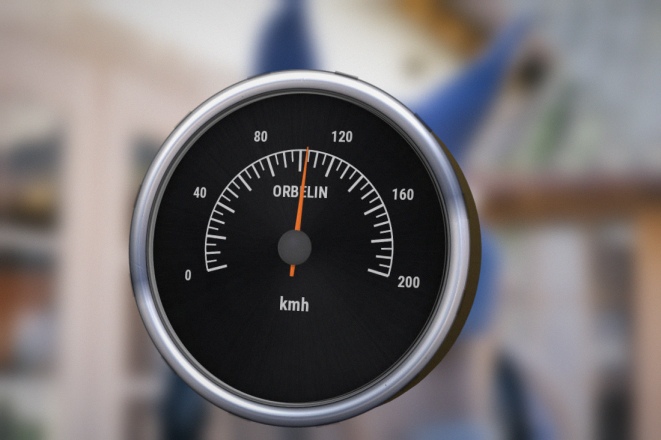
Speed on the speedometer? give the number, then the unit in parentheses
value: 105 (km/h)
